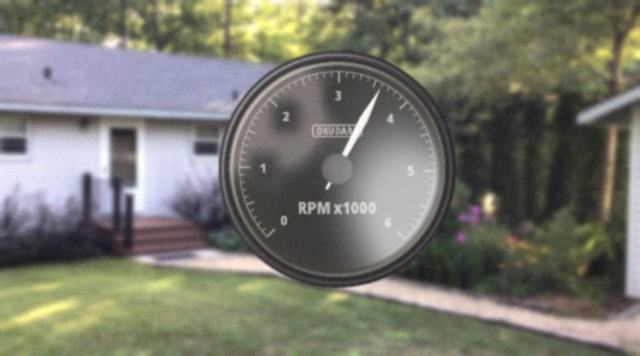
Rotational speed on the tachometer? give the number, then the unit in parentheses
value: 3600 (rpm)
